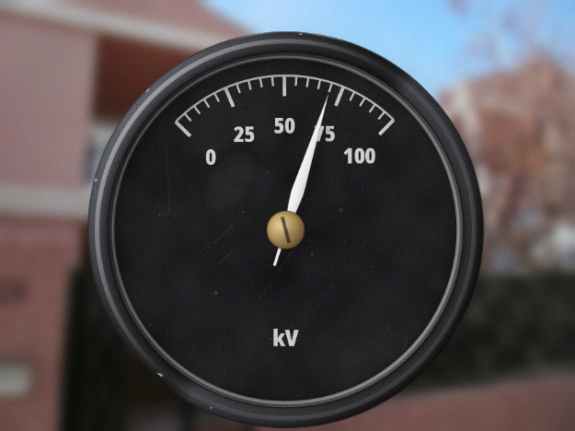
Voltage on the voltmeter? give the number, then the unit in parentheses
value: 70 (kV)
